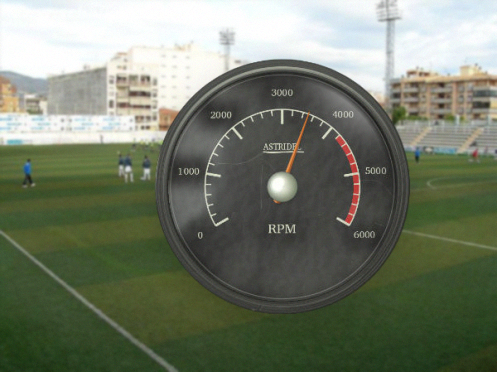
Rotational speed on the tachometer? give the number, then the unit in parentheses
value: 3500 (rpm)
